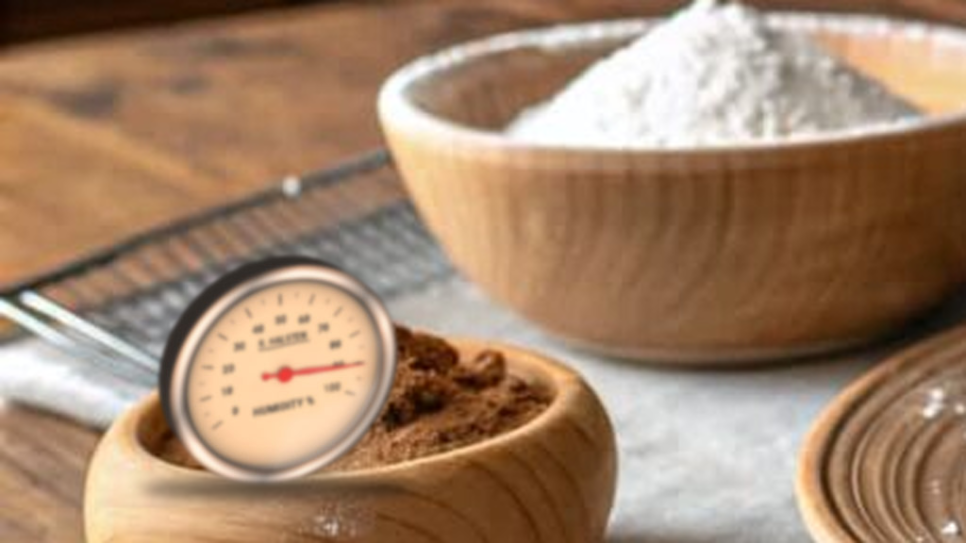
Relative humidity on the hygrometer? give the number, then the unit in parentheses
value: 90 (%)
